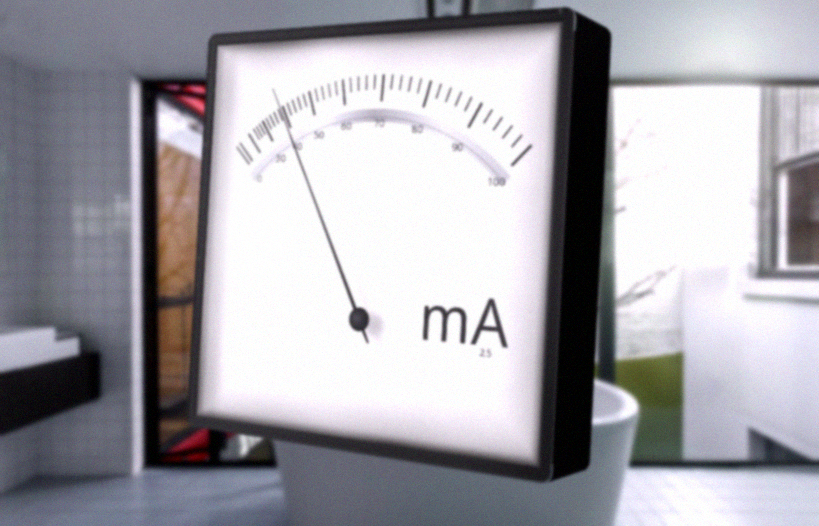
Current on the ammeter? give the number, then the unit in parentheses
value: 40 (mA)
